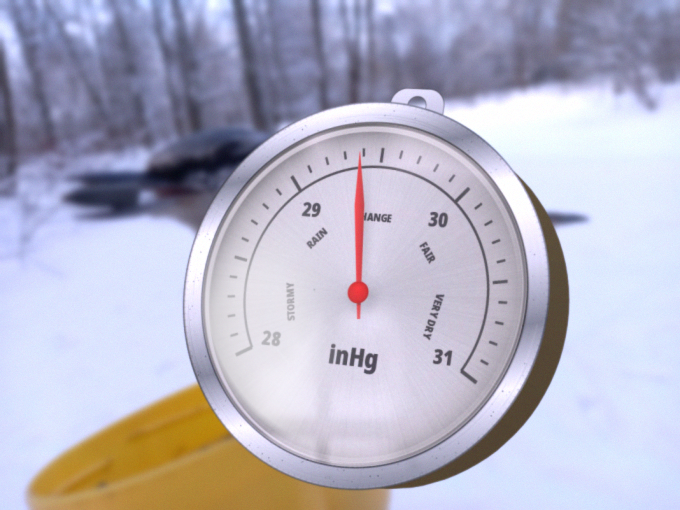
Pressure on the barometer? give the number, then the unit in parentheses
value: 29.4 (inHg)
